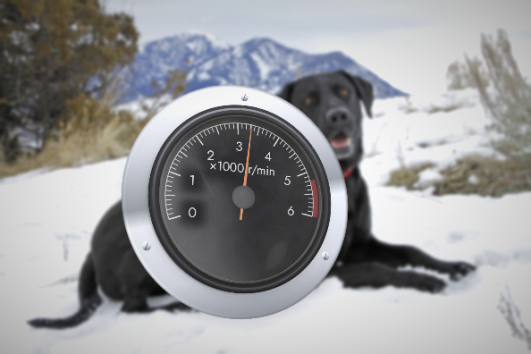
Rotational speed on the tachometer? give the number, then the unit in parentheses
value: 3300 (rpm)
